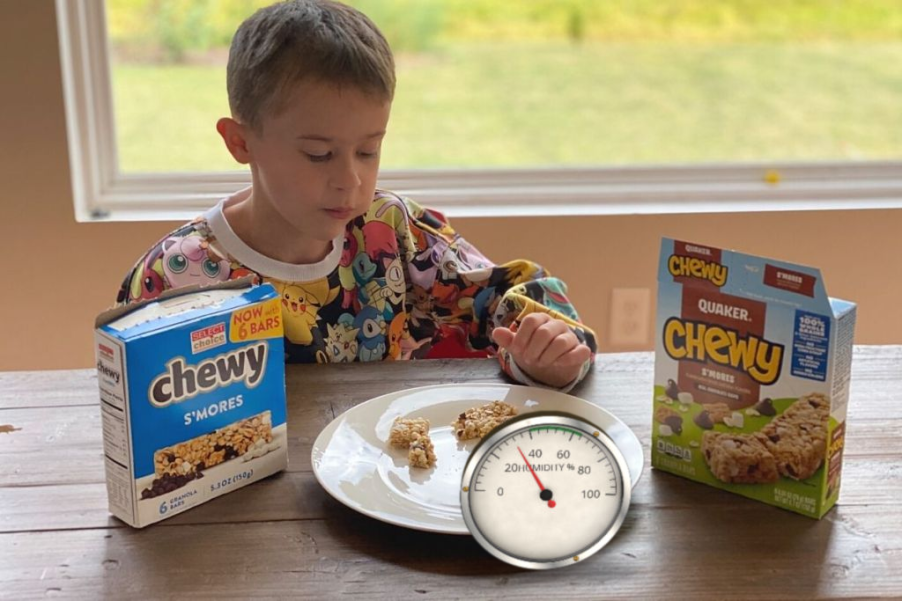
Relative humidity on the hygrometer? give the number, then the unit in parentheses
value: 32 (%)
